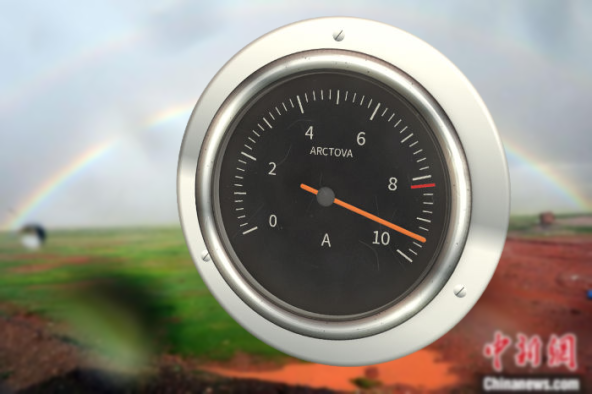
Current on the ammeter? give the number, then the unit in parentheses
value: 9.4 (A)
